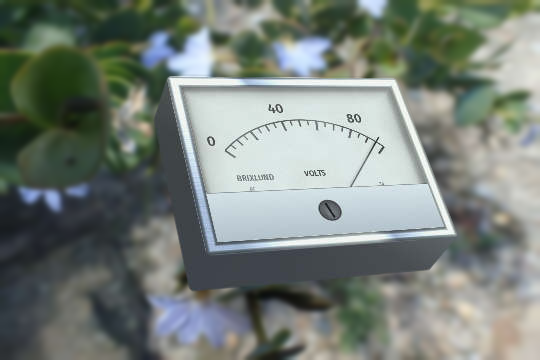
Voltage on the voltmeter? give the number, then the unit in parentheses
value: 95 (V)
